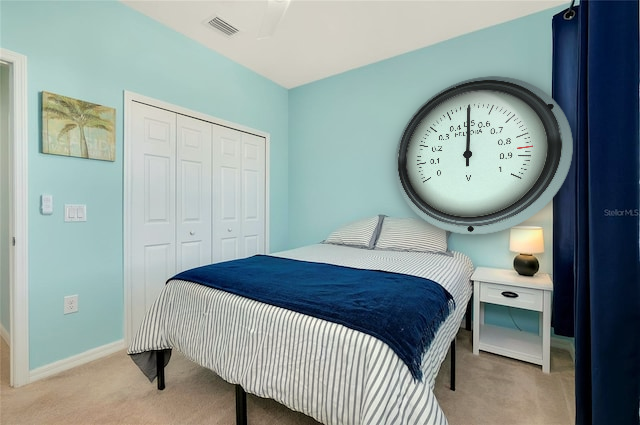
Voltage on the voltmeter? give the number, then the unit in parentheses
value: 0.5 (V)
